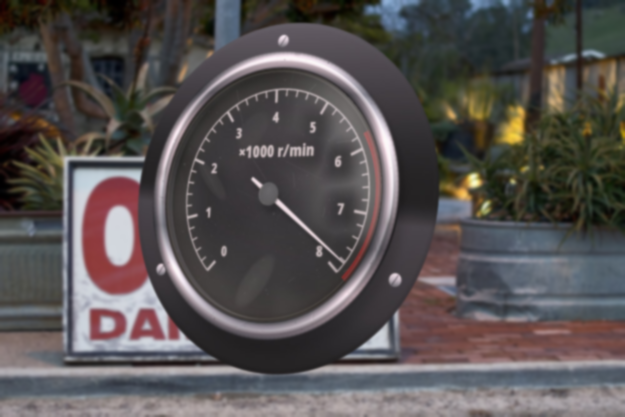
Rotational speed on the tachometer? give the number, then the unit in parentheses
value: 7800 (rpm)
